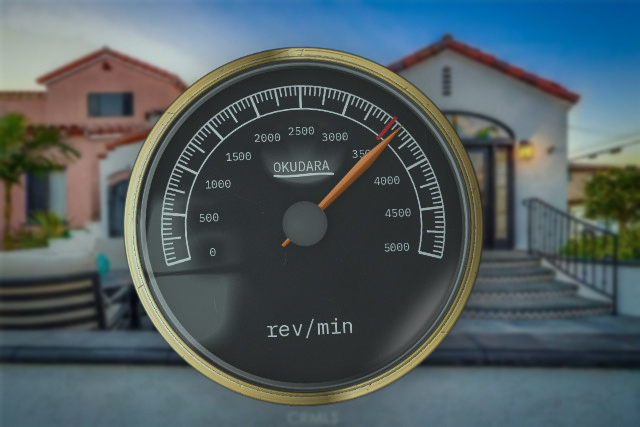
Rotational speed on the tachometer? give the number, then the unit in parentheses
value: 3600 (rpm)
